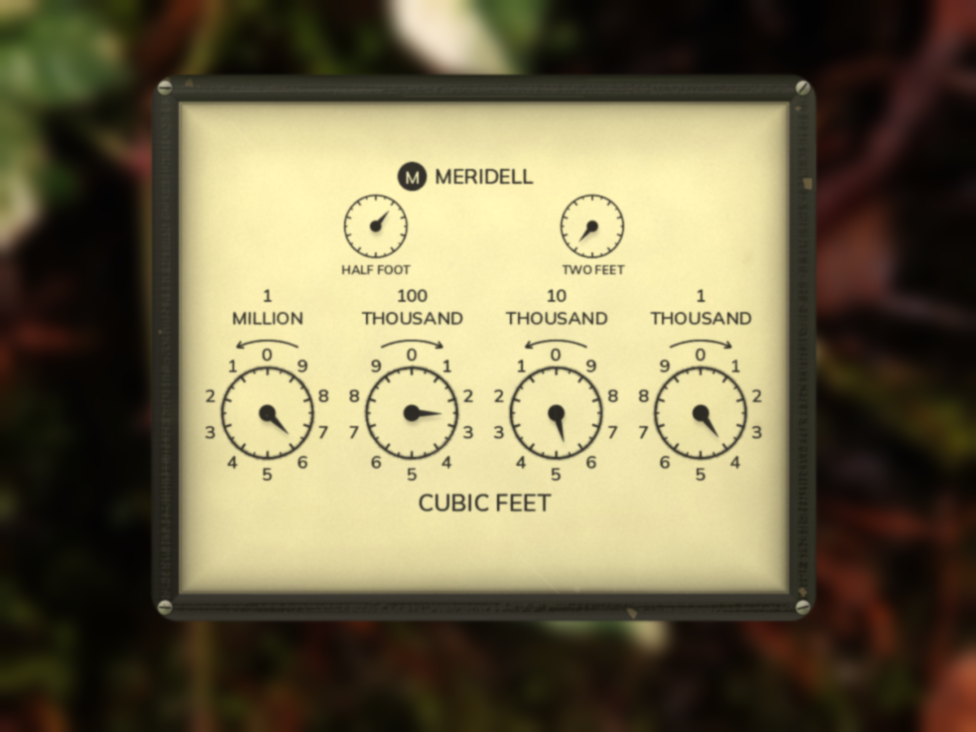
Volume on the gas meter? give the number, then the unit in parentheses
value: 625400 (ft³)
